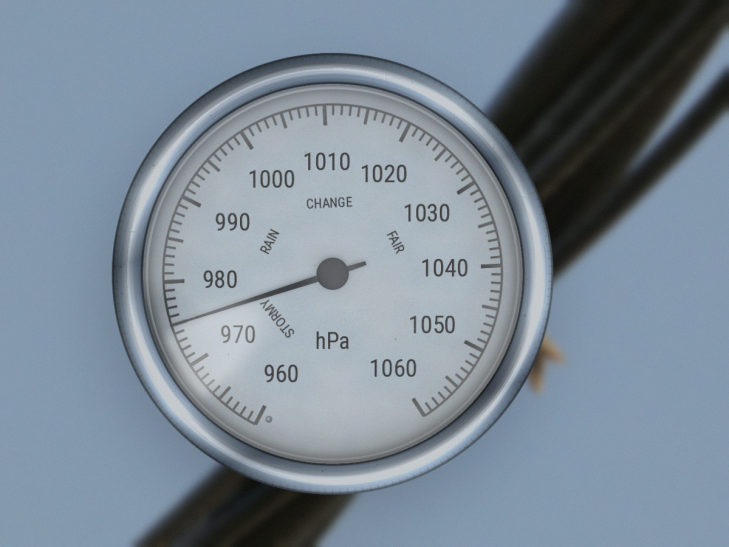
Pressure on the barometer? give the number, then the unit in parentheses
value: 975 (hPa)
